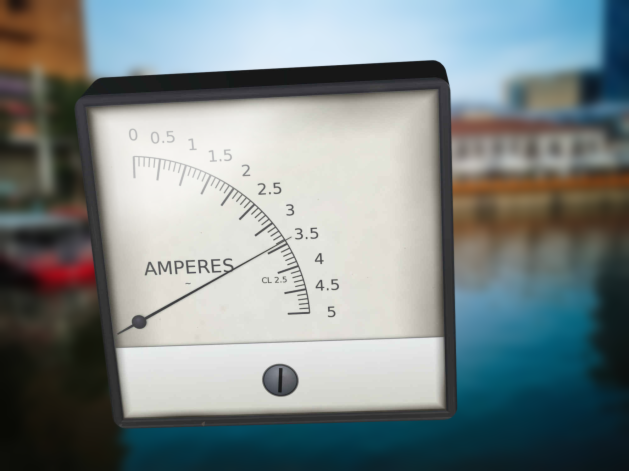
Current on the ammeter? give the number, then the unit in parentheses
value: 3.4 (A)
